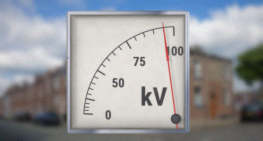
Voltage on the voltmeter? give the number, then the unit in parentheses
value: 95 (kV)
